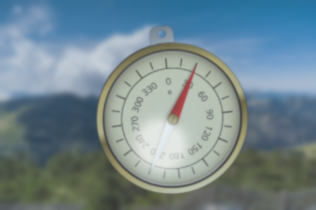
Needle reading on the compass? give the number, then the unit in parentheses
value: 30 (°)
